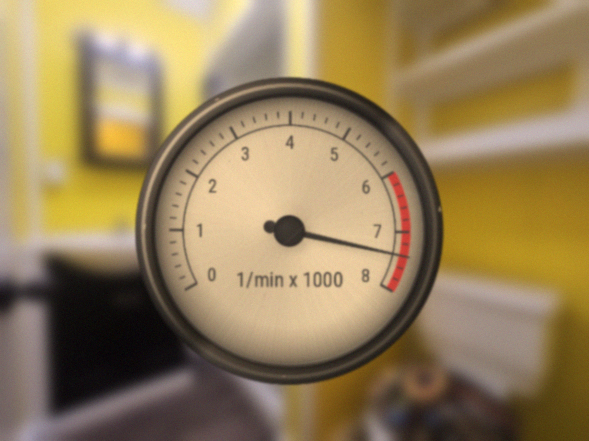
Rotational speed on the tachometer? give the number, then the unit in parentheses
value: 7400 (rpm)
